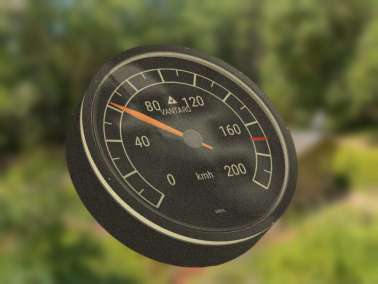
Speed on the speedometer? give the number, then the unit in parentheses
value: 60 (km/h)
